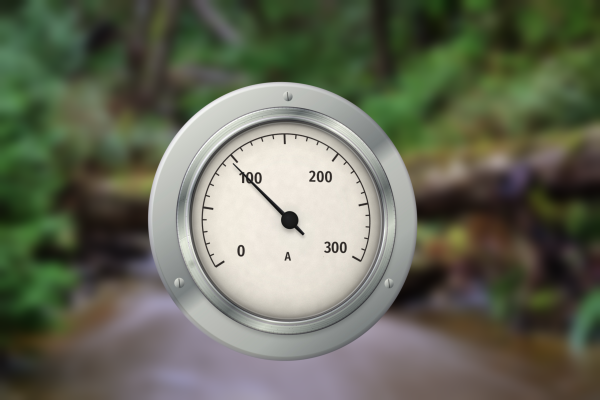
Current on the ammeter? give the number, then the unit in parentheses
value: 95 (A)
